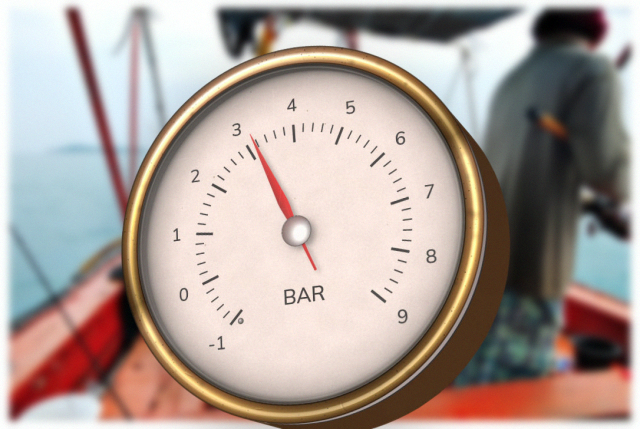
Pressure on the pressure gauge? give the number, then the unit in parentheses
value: 3.2 (bar)
